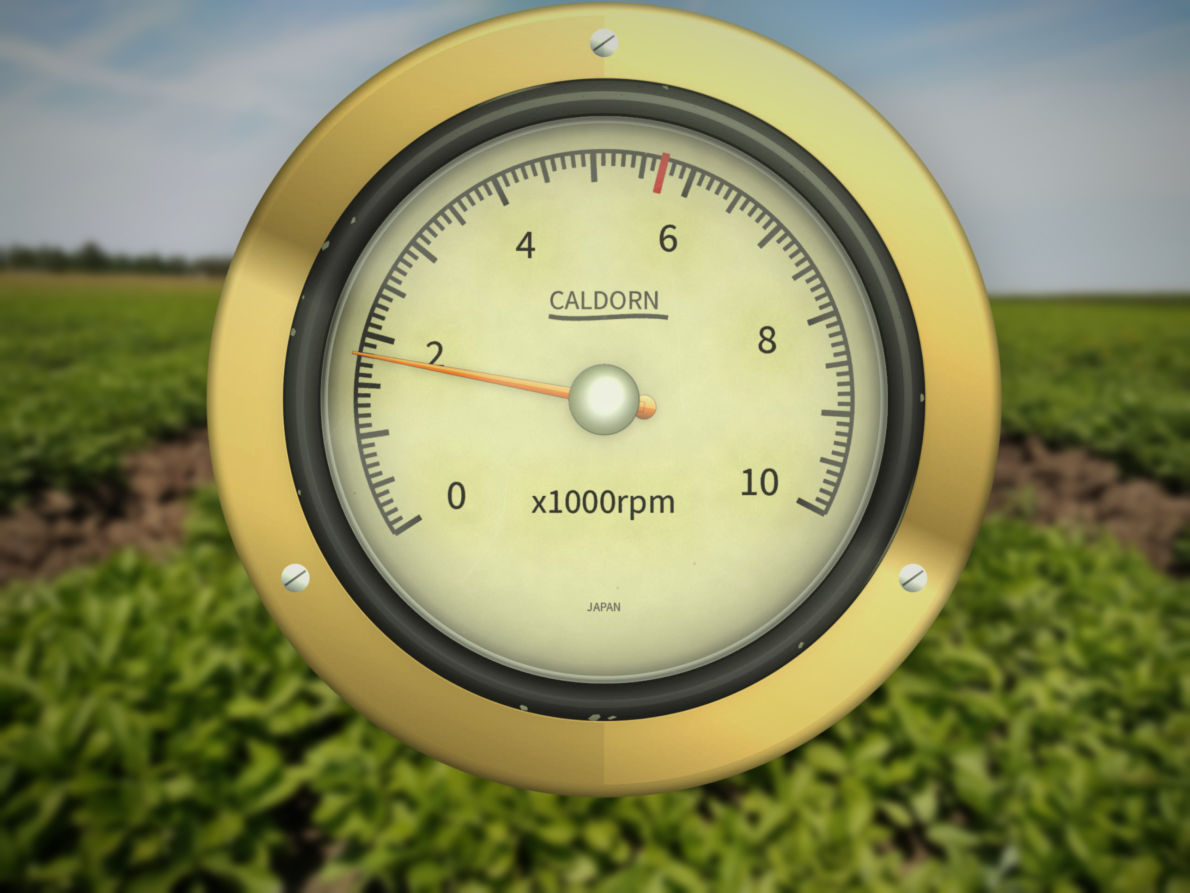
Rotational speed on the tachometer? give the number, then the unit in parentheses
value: 1800 (rpm)
